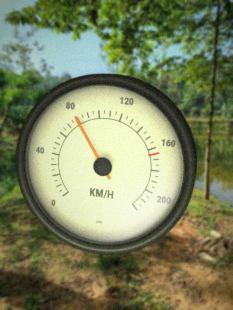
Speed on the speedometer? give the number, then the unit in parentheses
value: 80 (km/h)
